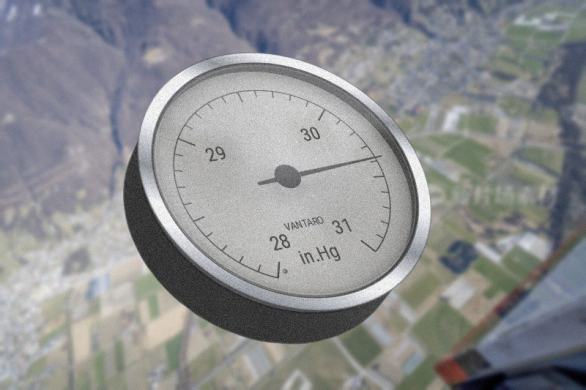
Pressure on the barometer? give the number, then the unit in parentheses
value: 30.4 (inHg)
